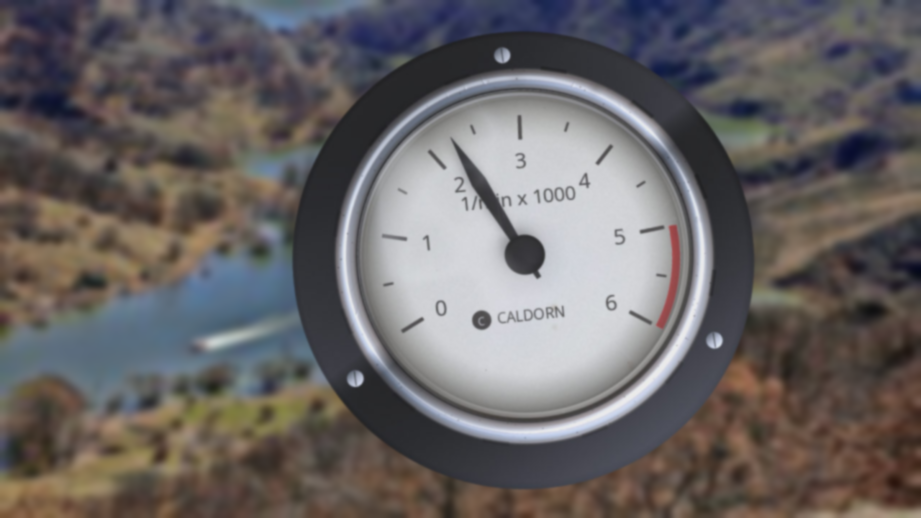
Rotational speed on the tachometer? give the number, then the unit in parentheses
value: 2250 (rpm)
